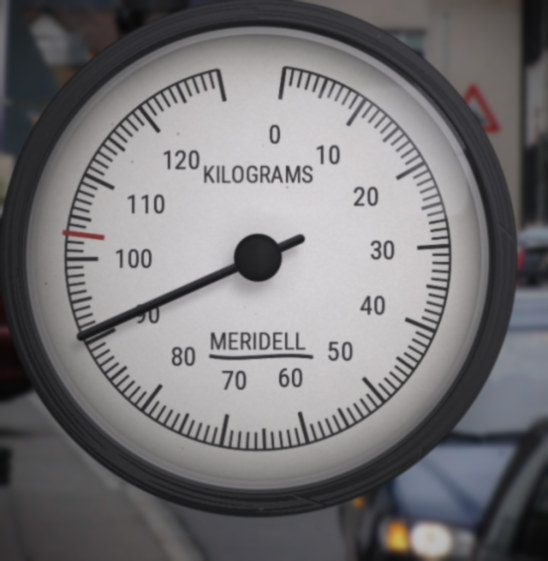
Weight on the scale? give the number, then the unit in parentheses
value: 91 (kg)
